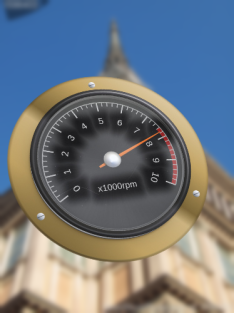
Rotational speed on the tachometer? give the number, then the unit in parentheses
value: 7800 (rpm)
